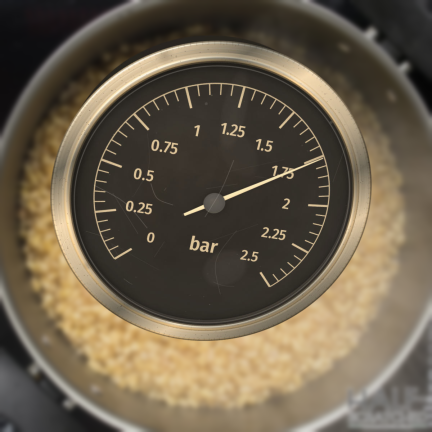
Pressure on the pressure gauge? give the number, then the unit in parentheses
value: 1.75 (bar)
